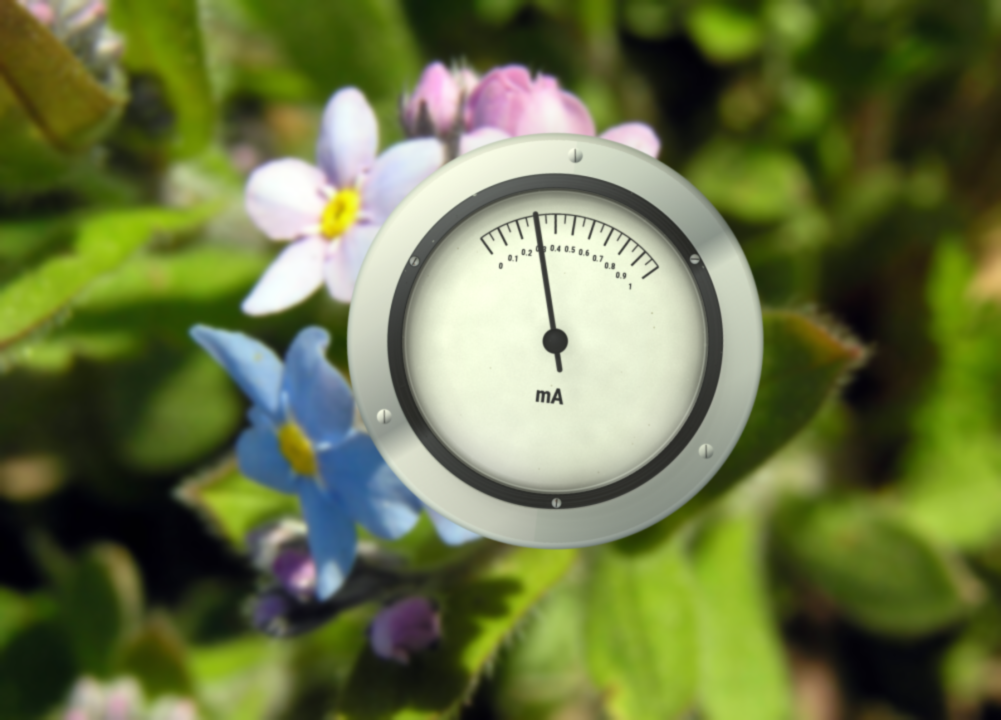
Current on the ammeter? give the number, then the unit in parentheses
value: 0.3 (mA)
